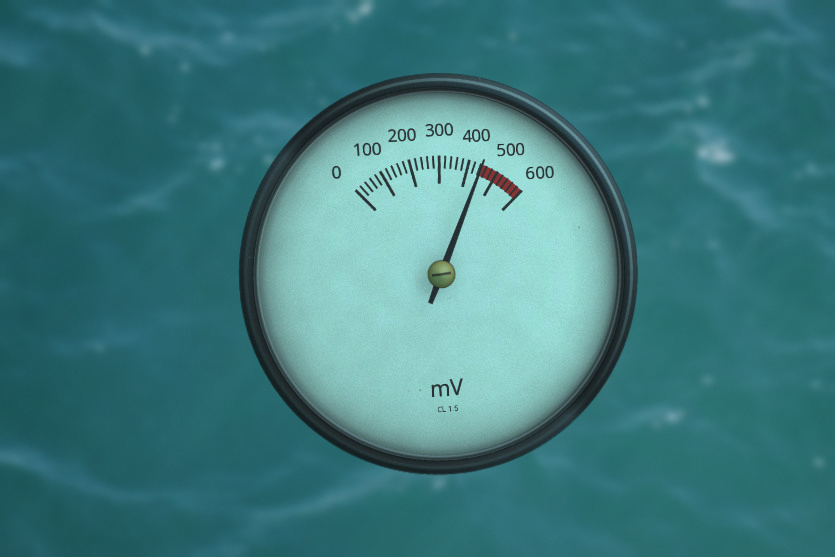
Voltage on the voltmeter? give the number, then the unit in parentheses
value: 440 (mV)
